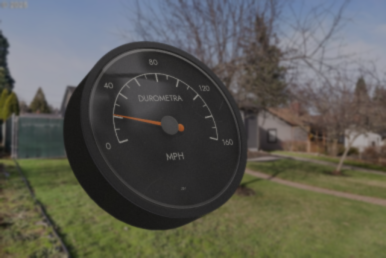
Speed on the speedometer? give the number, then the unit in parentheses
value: 20 (mph)
